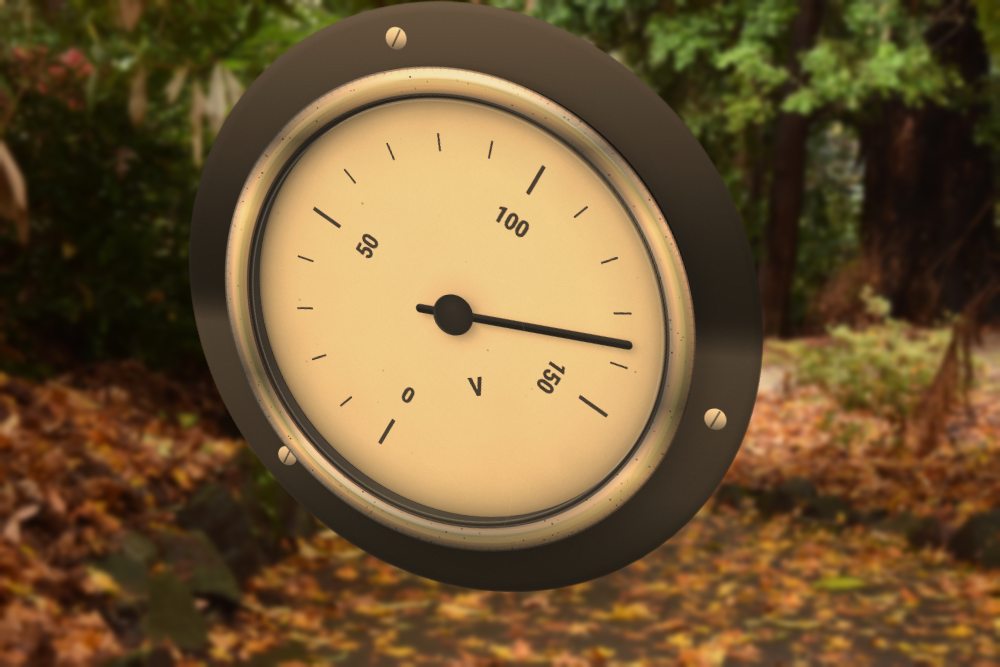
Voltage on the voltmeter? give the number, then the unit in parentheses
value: 135 (V)
